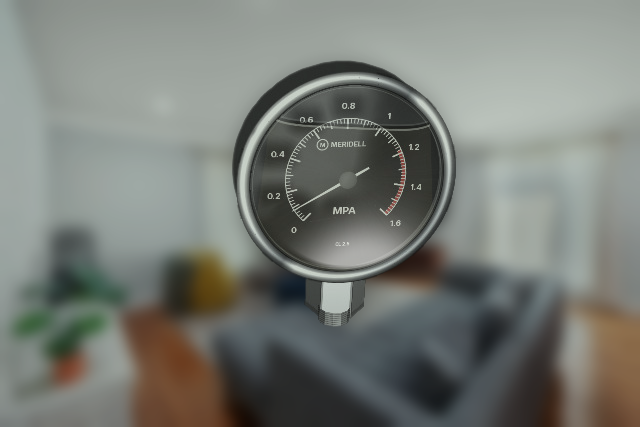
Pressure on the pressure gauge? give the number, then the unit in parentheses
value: 0.1 (MPa)
